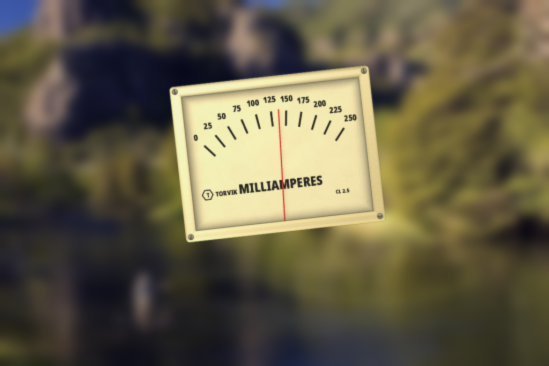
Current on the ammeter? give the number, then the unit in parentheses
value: 137.5 (mA)
